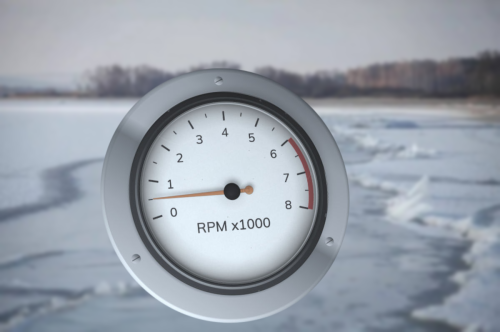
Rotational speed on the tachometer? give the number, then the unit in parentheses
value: 500 (rpm)
